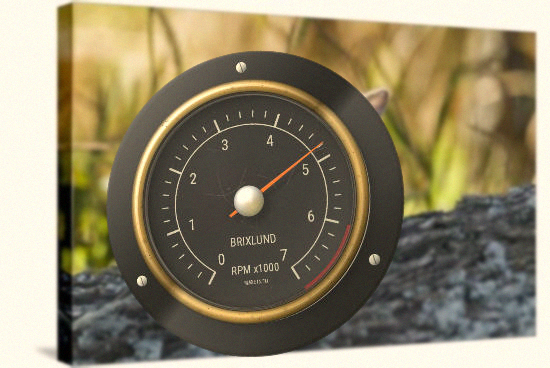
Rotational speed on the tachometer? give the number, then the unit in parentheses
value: 4800 (rpm)
